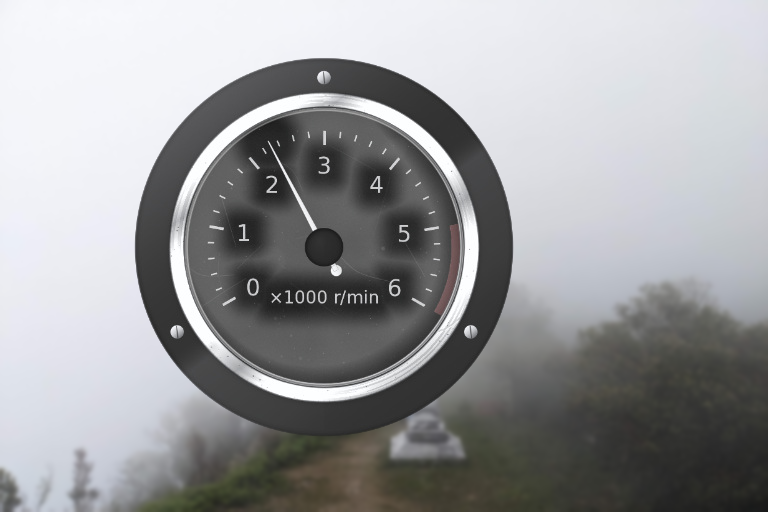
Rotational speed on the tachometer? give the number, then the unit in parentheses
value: 2300 (rpm)
